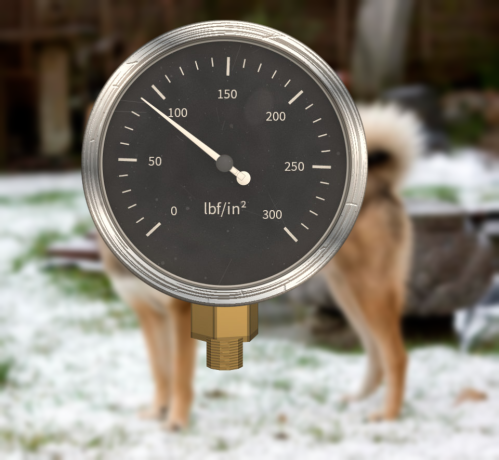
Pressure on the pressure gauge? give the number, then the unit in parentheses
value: 90 (psi)
